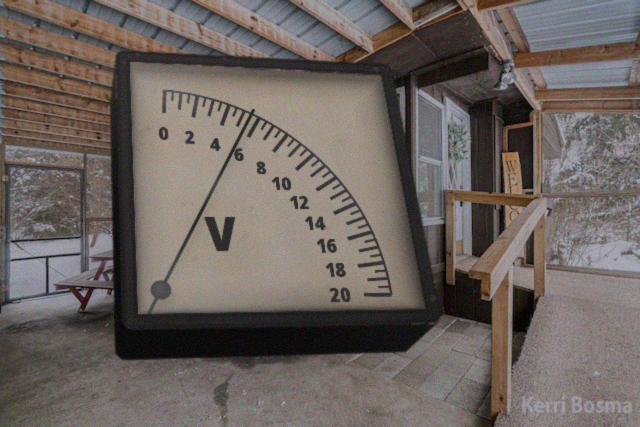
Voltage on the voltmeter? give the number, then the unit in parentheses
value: 5.5 (V)
